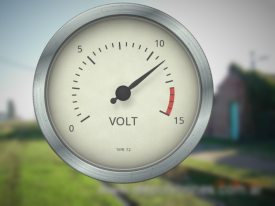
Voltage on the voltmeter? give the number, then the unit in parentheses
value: 11 (V)
